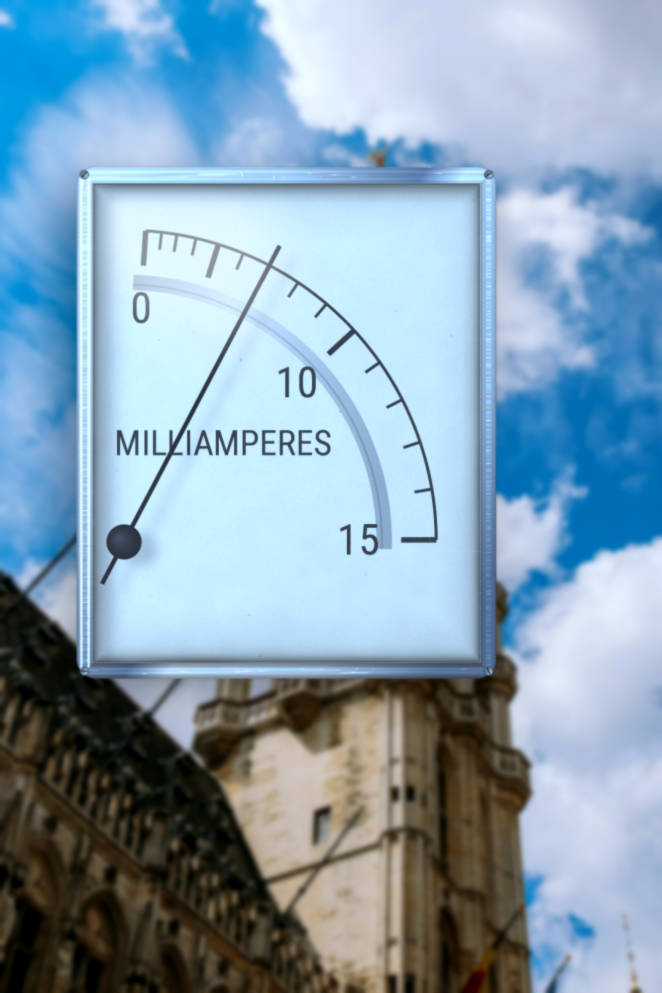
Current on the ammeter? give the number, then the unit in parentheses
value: 7 (mA)
